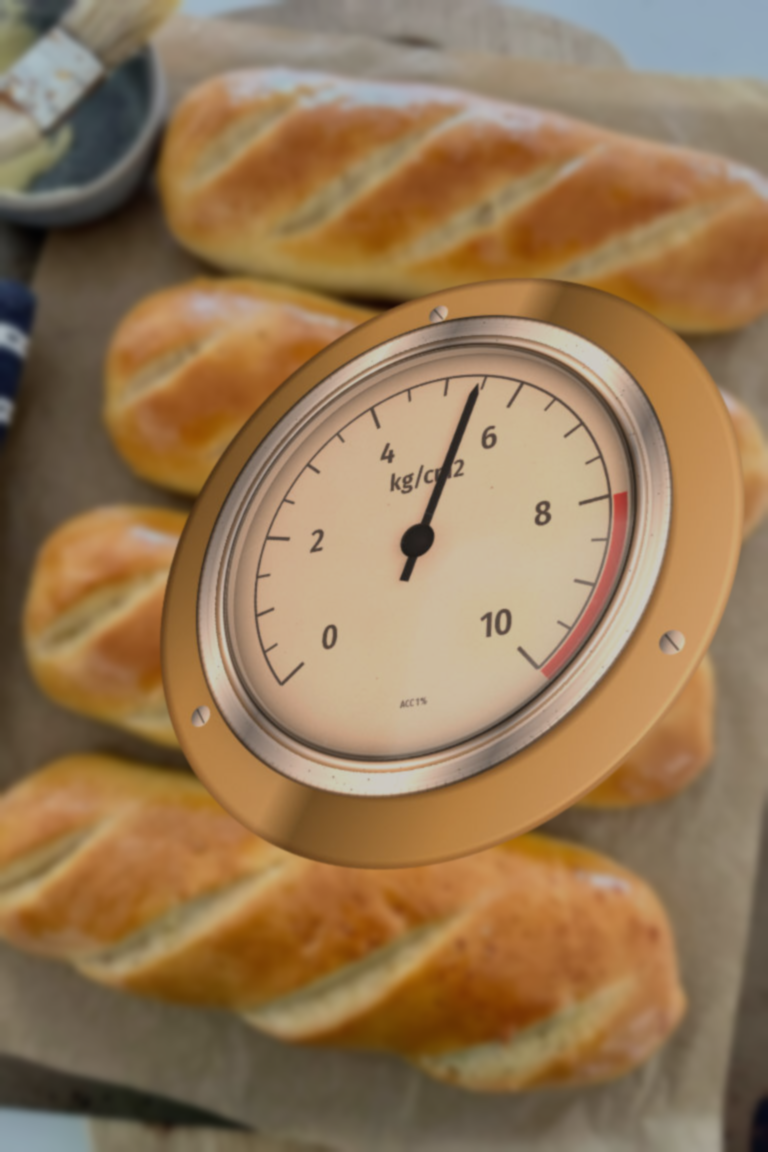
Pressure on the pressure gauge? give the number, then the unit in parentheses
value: 5.5 (kg/cm²)
